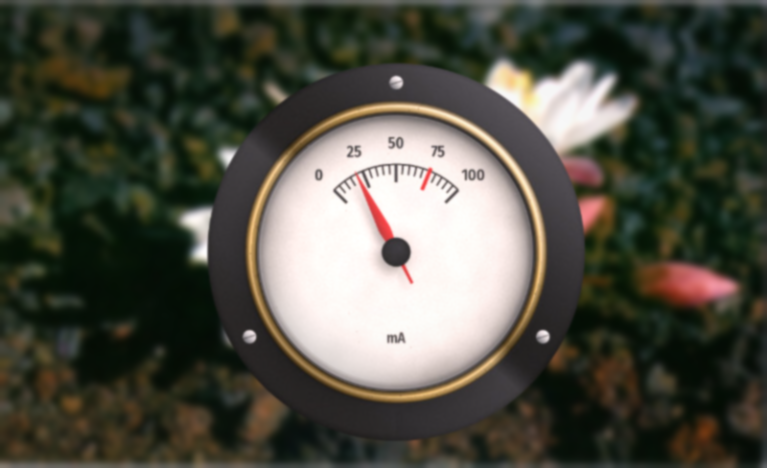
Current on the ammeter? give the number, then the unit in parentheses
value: 20 (mA)
